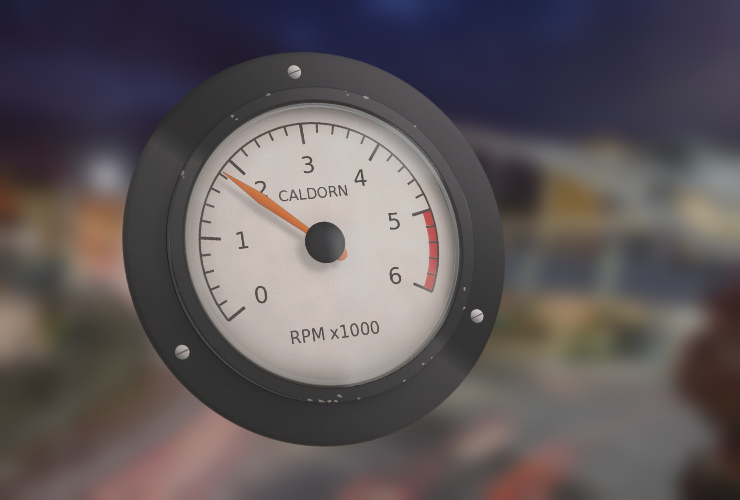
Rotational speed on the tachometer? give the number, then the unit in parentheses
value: 1800 (rpm)
